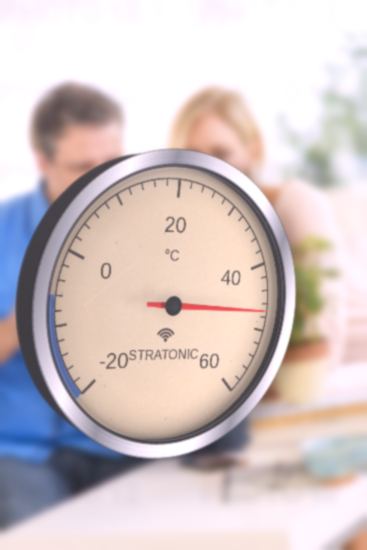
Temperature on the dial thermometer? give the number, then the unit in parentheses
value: 47 (°C)
